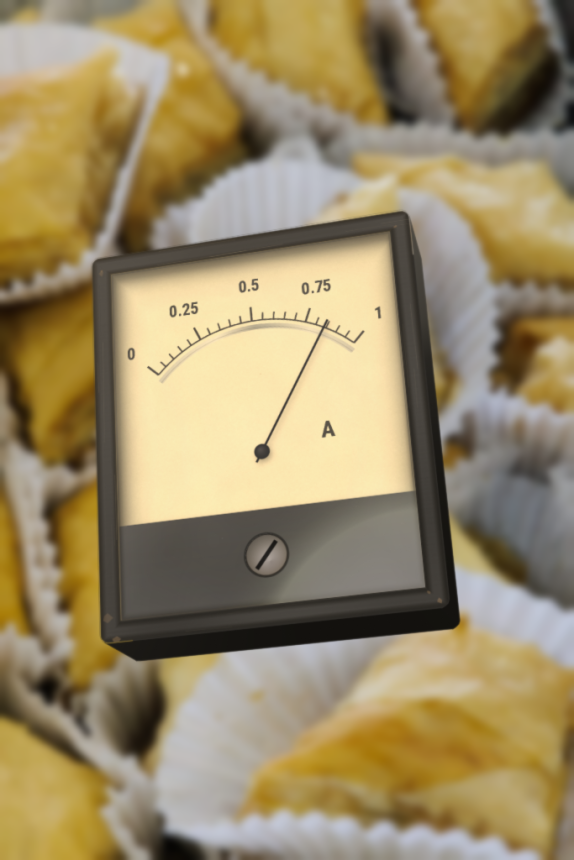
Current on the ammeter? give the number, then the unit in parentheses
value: 0.85 (A)
